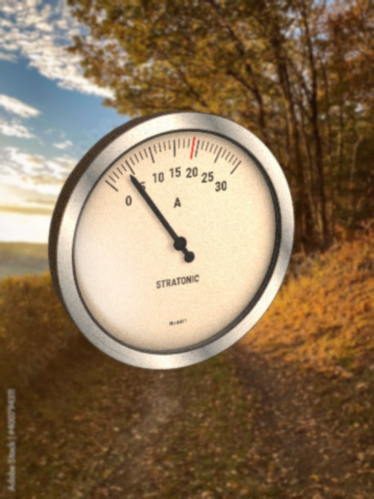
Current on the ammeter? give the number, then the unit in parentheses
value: 4 (A)
